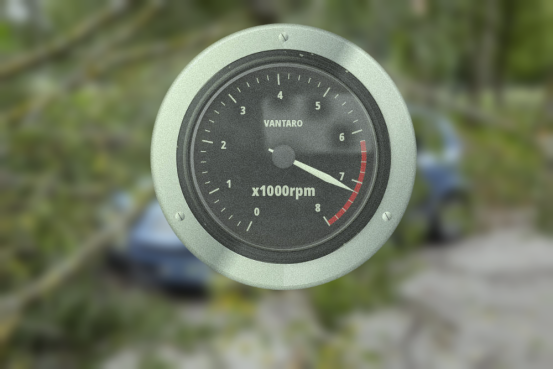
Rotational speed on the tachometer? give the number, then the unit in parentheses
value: 7200 (rpm)
